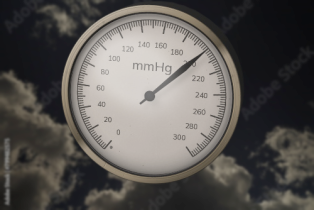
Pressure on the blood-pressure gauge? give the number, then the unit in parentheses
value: 200 (mmHg)
